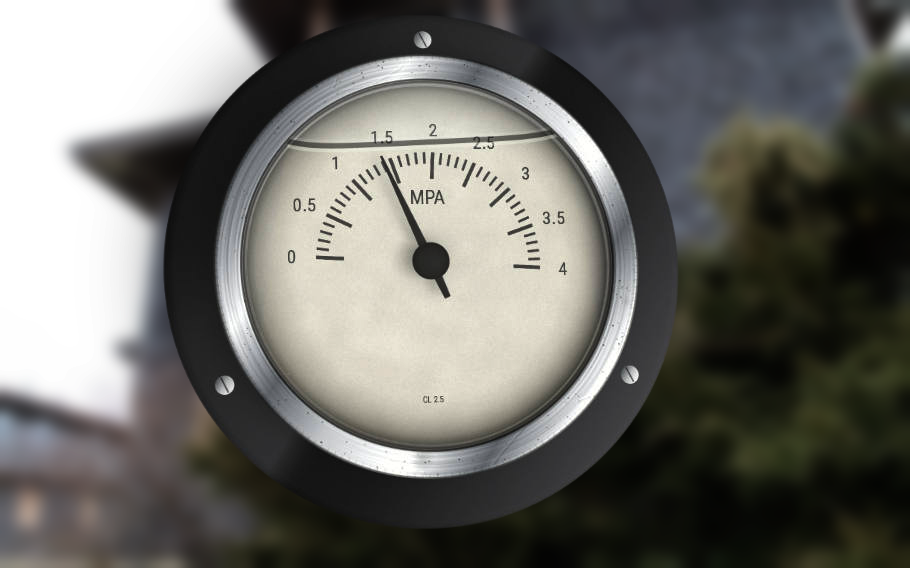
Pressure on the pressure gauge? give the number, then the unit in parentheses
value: 1.4 (MPa)
